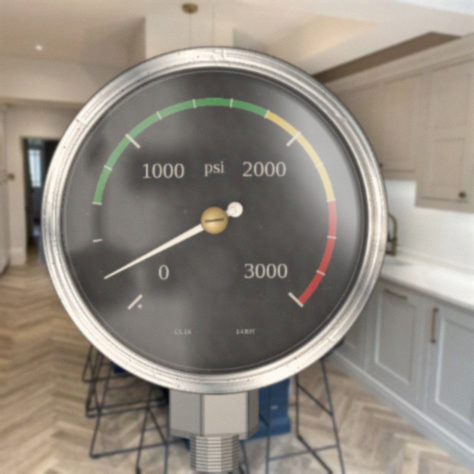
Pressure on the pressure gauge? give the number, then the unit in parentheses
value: 200 (psi)
